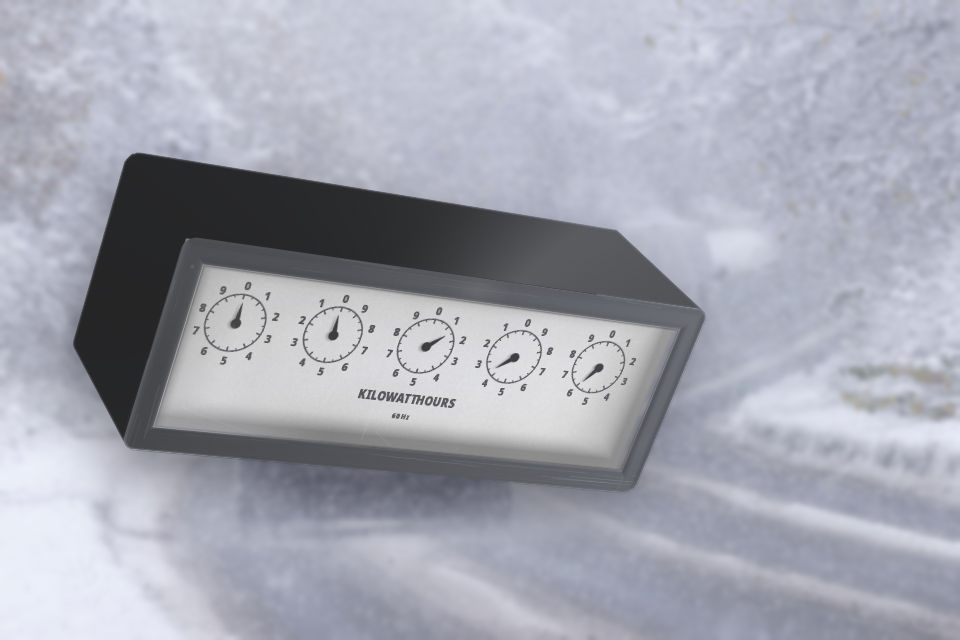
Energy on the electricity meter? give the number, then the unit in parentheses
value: 136 (kWh)
